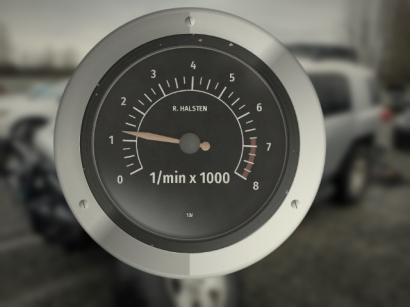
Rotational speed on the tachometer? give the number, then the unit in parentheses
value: 1250 (rpm)
